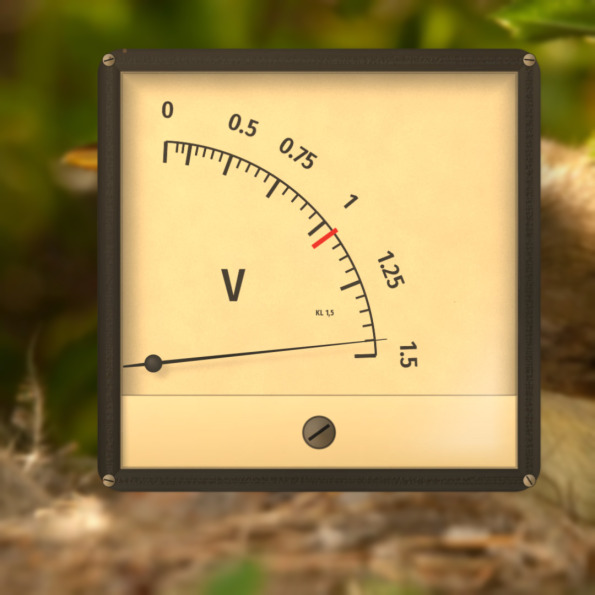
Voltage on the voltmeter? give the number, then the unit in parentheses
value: 1.45 (V)
